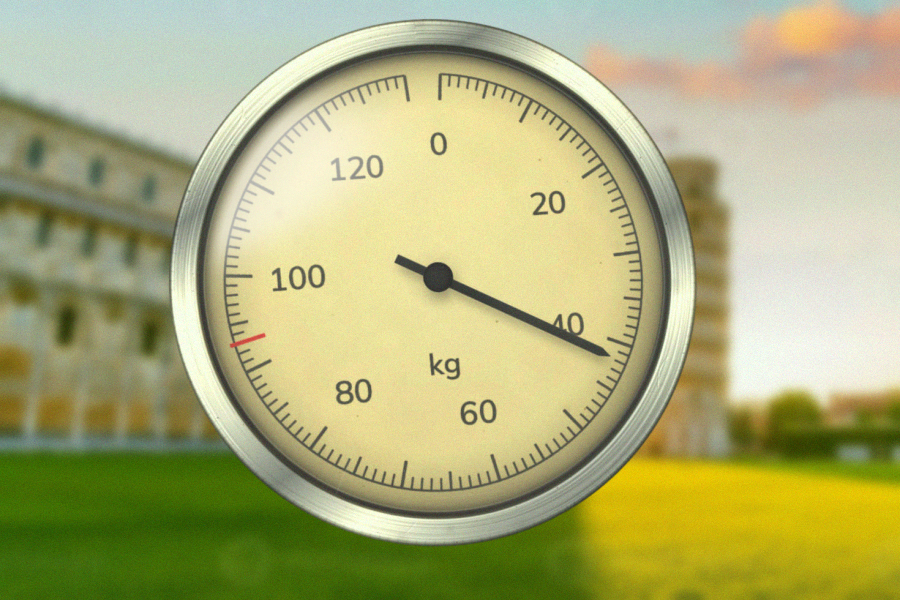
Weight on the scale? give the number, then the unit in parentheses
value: 42 (kg)
